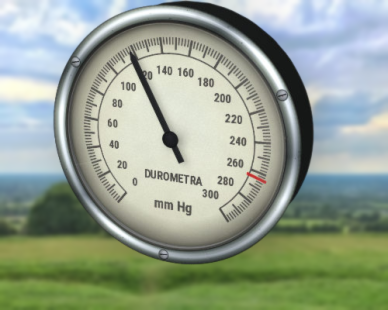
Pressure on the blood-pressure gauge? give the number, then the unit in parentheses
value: 120 (mmHg)
